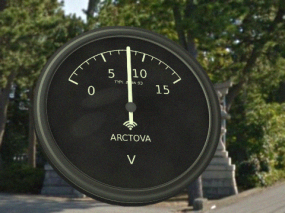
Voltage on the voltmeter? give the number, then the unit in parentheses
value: 8 (V)
